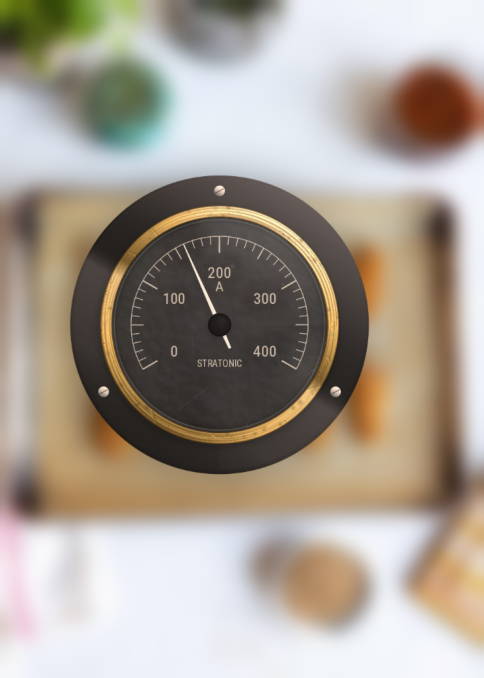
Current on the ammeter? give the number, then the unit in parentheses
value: 160 (A)
